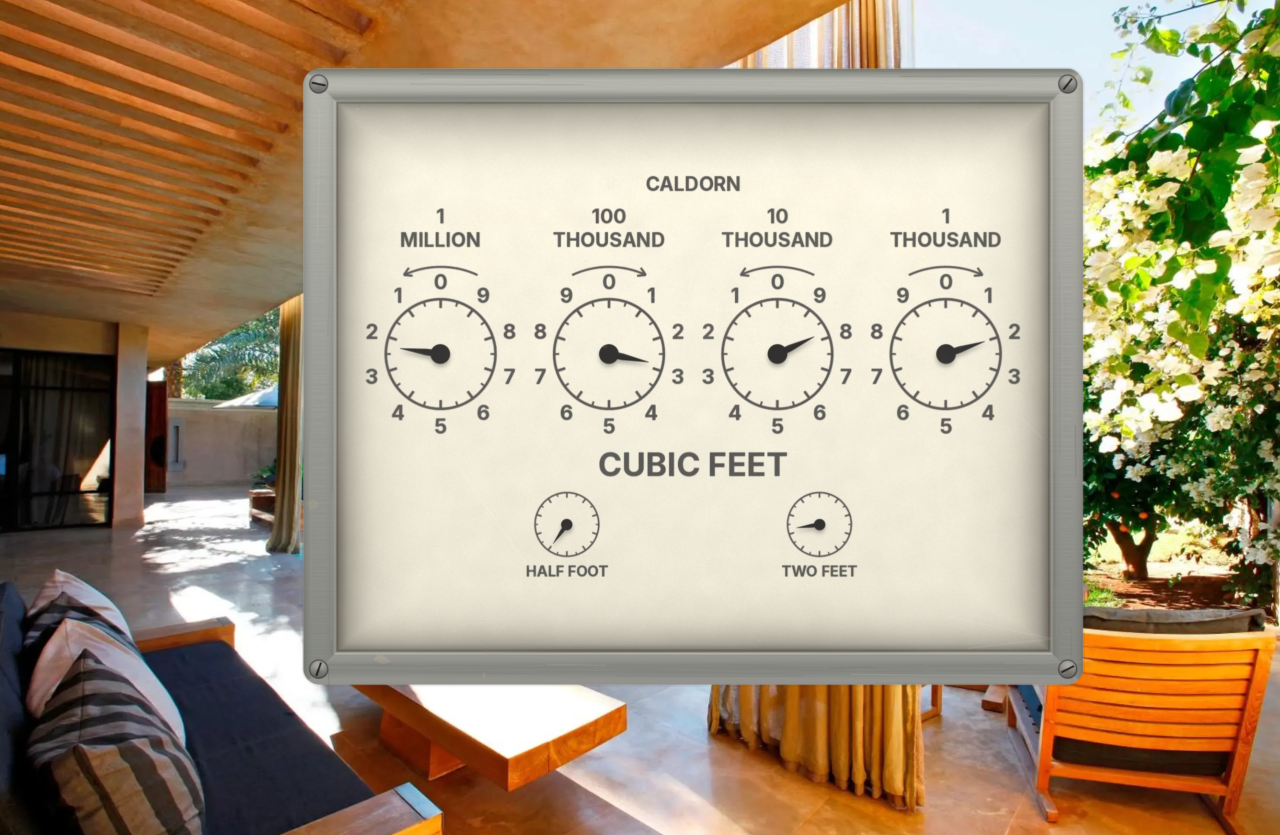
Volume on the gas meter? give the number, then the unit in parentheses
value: 228200 (ft³)
